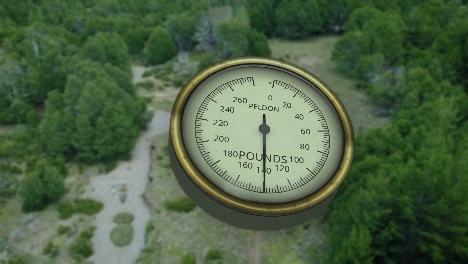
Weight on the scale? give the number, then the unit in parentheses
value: 140 (lb)
